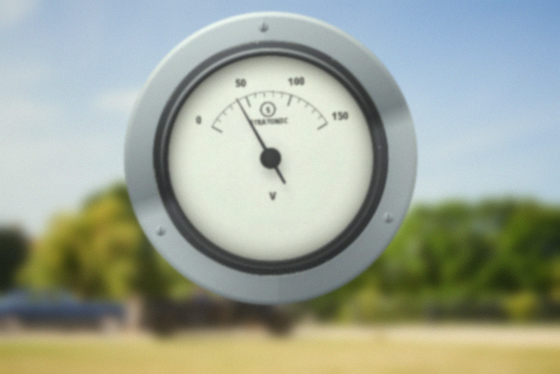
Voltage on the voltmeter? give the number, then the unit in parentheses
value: 40 (V)
